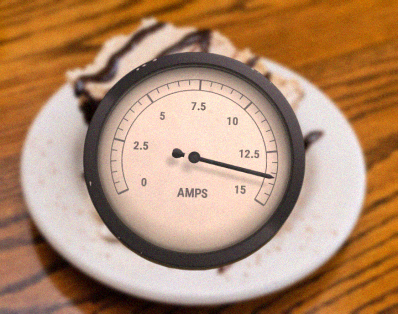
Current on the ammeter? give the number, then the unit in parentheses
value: 13.75 (A)
